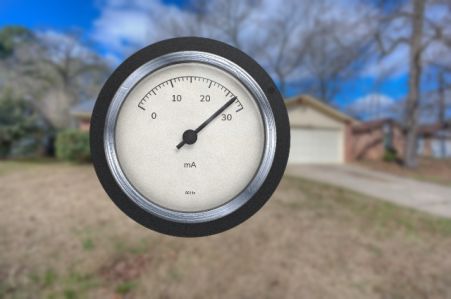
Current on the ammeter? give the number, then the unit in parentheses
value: 27 (mA)
